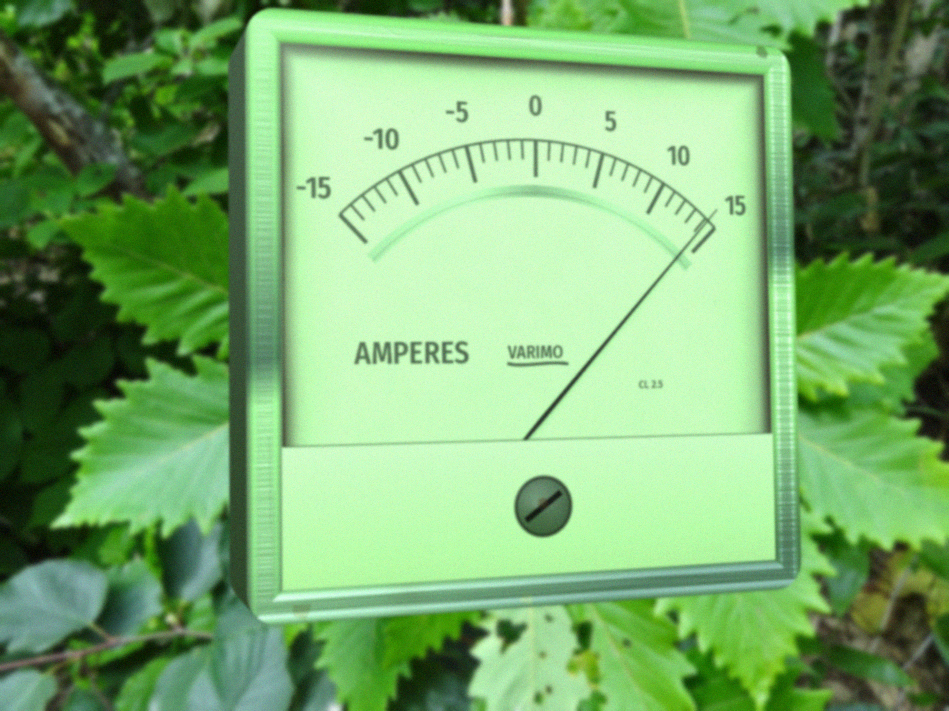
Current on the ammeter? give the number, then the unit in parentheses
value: 14 (A)
